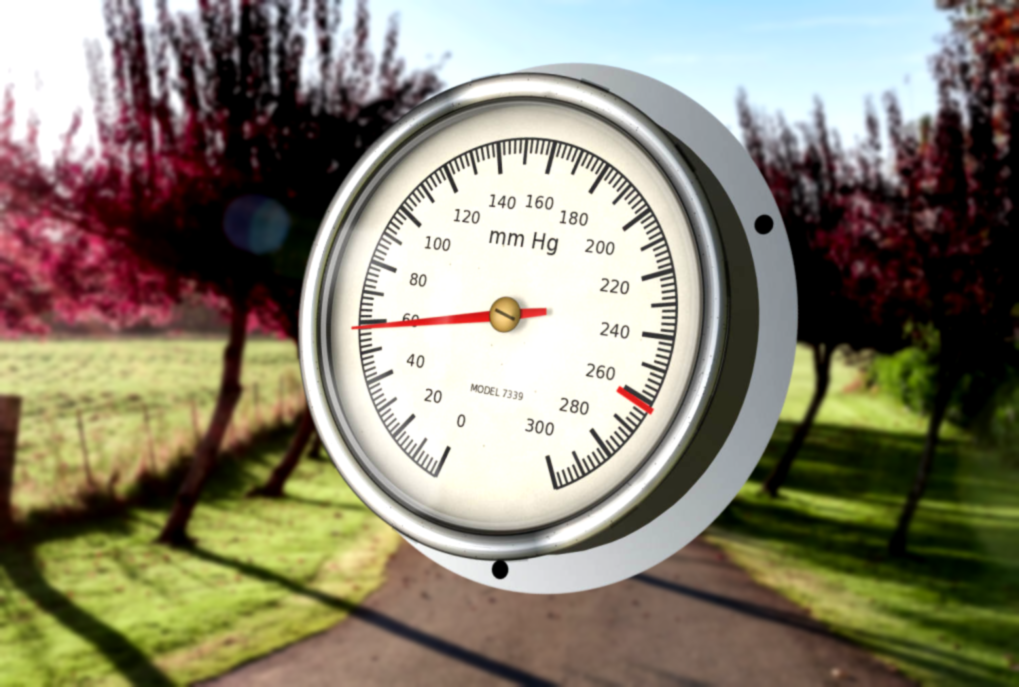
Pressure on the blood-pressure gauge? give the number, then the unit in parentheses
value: 58 (mmHg)
